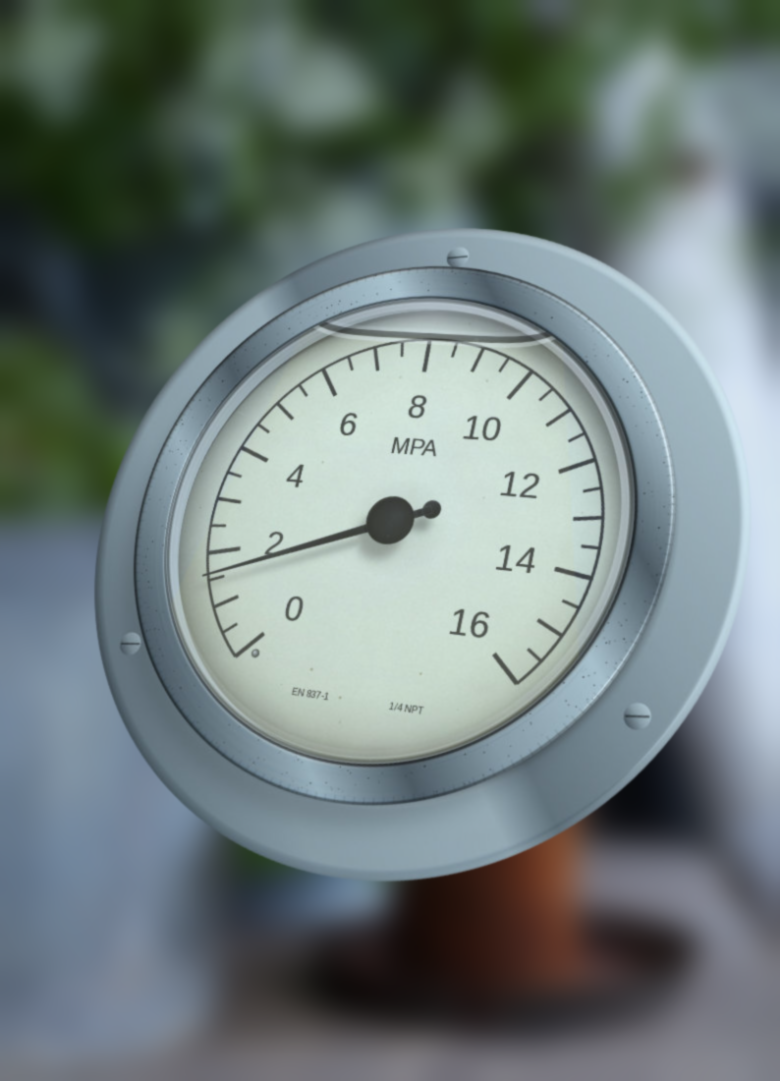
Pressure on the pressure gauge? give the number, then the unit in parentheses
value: 1.5 (MPa)
